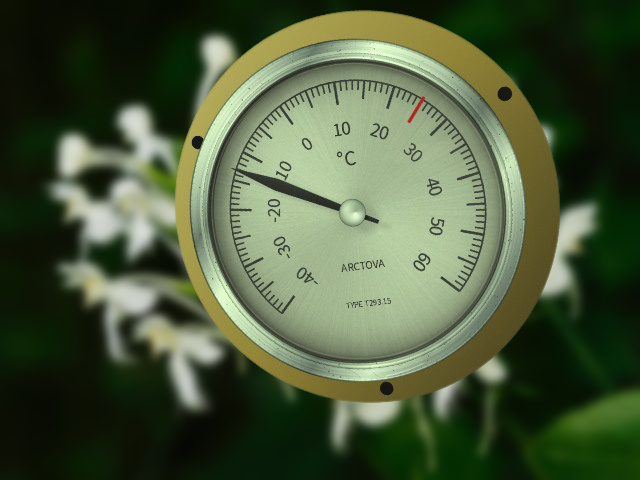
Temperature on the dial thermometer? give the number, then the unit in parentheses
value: -13 (°C)
